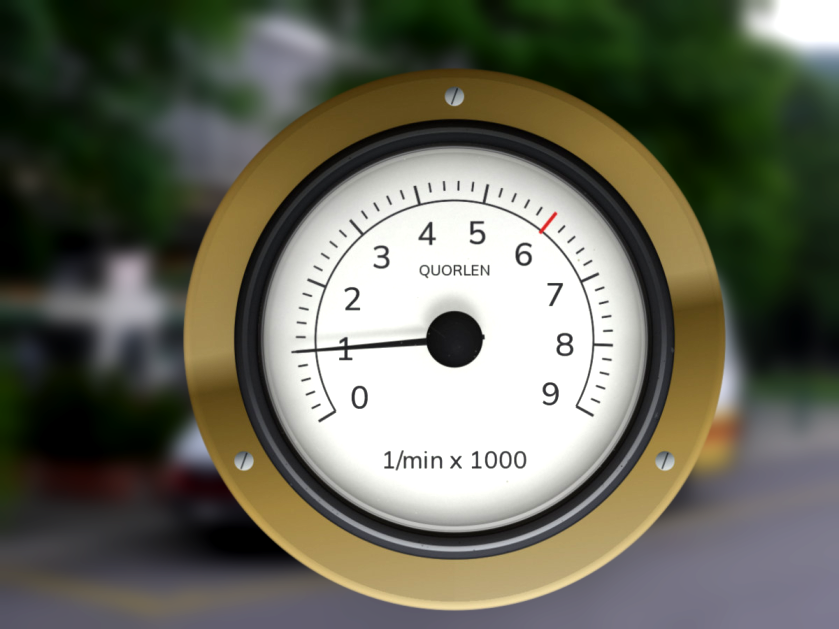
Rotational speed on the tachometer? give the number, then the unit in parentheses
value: 1000 (rpm)
